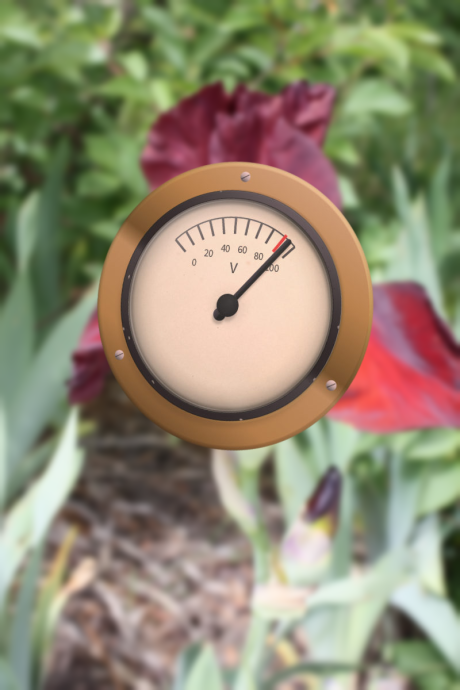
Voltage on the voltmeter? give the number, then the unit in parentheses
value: 95 (V)
